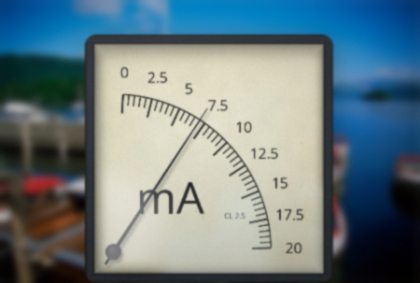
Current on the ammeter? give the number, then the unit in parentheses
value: 7 (mA)
